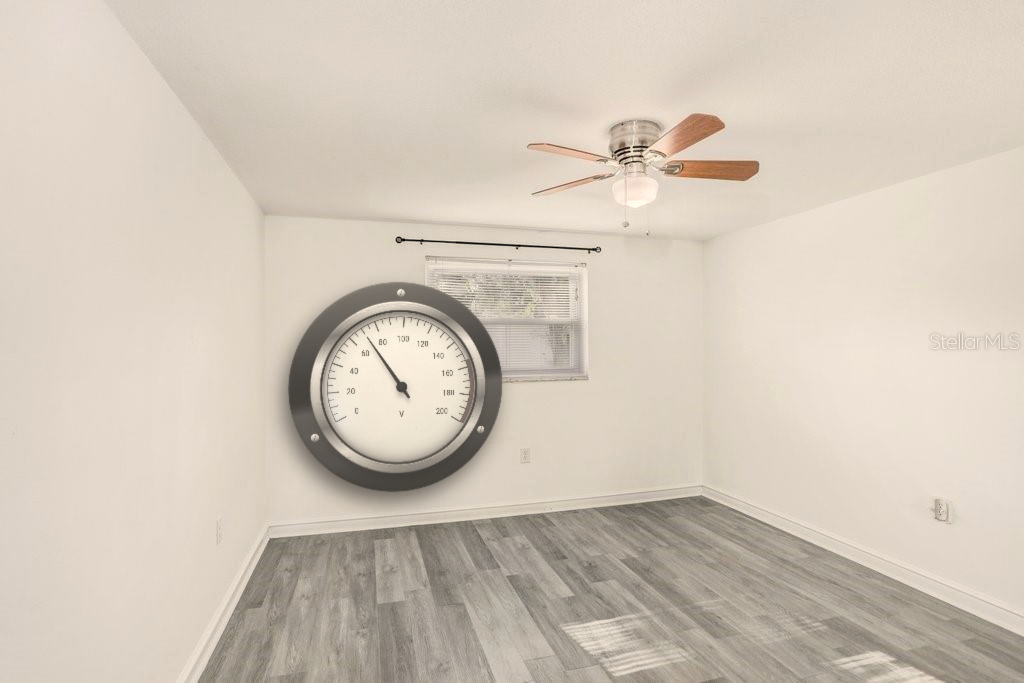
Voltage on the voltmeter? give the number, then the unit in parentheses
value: 70 (V)
